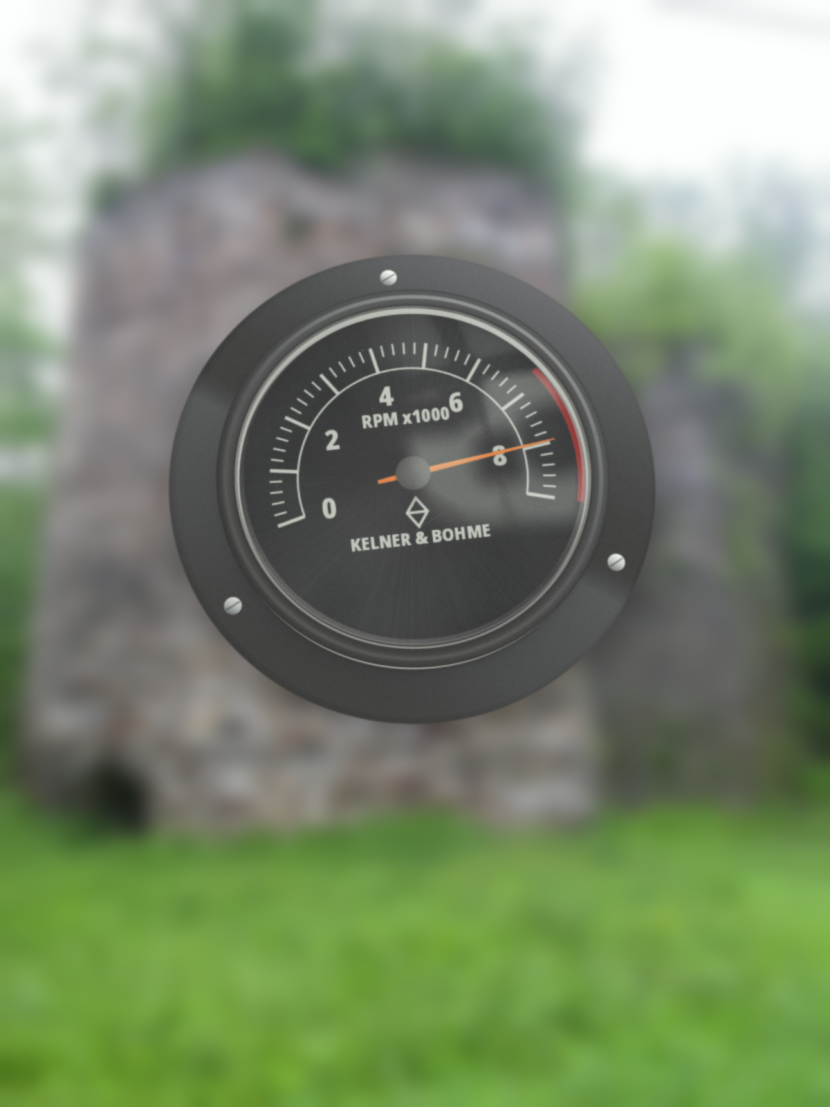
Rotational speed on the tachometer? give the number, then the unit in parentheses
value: 8000 (rpm)
